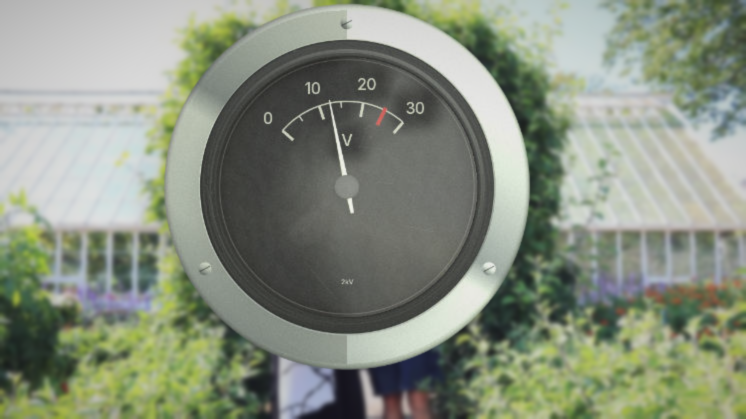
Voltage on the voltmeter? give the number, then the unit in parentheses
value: 12.5 (V)
